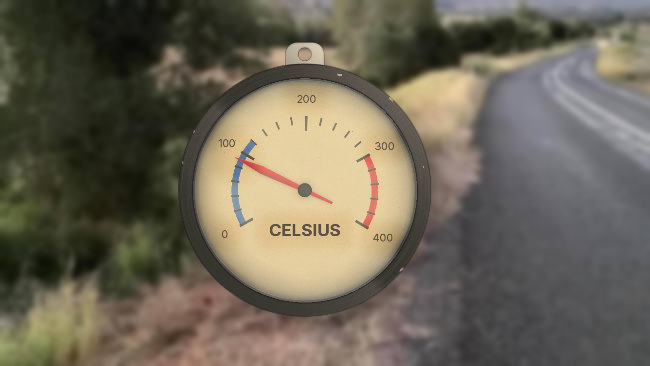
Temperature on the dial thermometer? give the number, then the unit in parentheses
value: 90 (°C)
